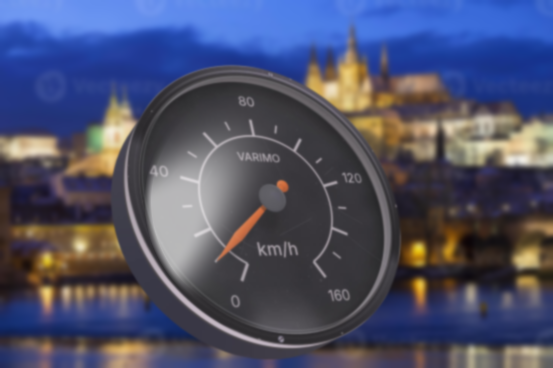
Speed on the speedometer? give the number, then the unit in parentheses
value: 10 (km/h)
